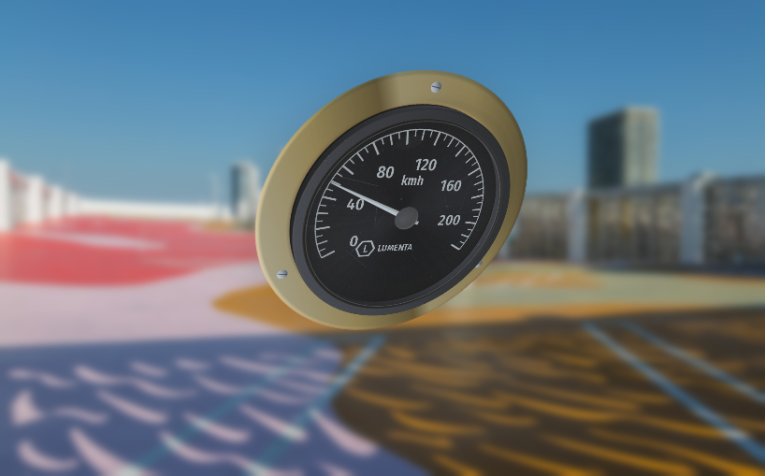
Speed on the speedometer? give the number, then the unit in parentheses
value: 50 (km/h)
